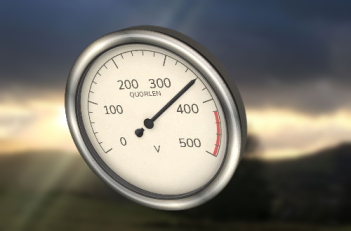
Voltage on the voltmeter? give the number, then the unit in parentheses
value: 360 (V)
